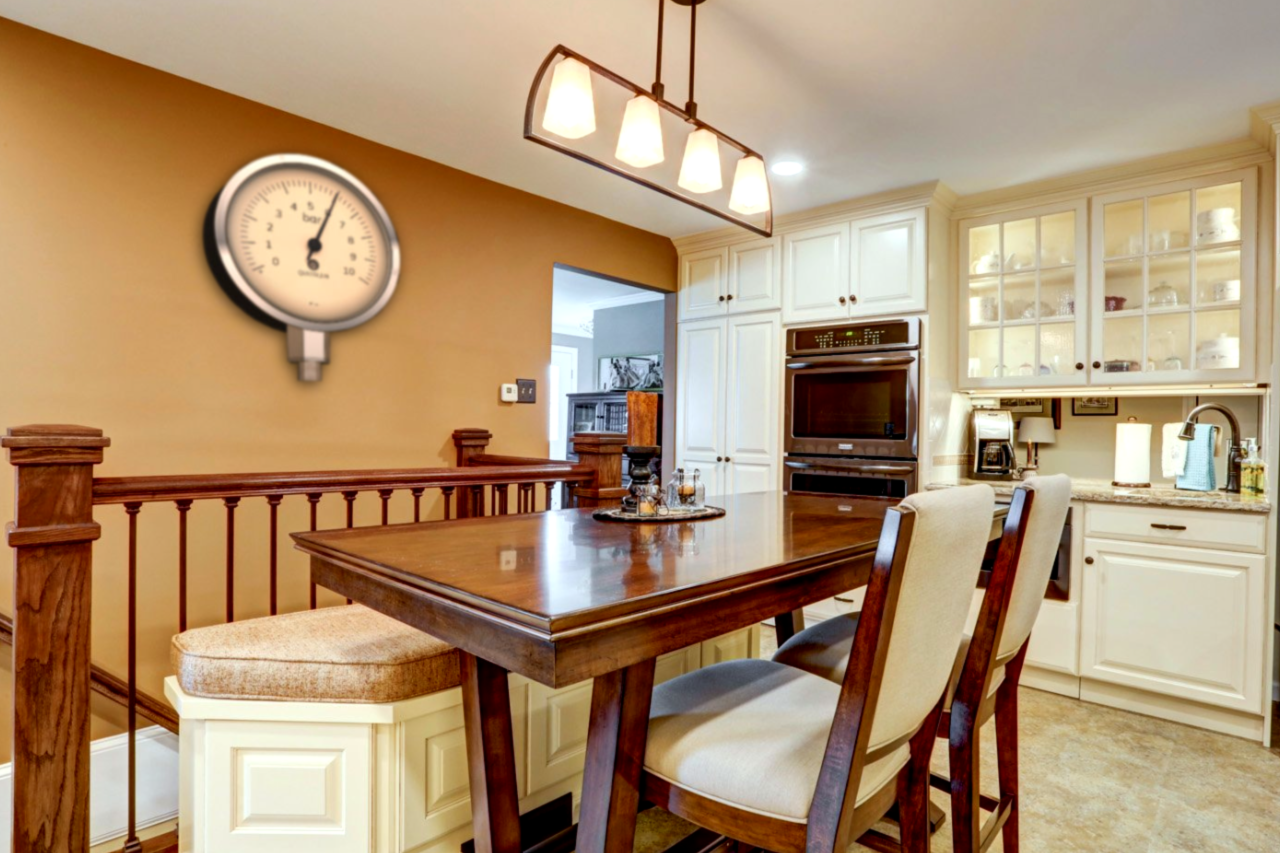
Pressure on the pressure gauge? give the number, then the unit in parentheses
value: 6 (bar)
